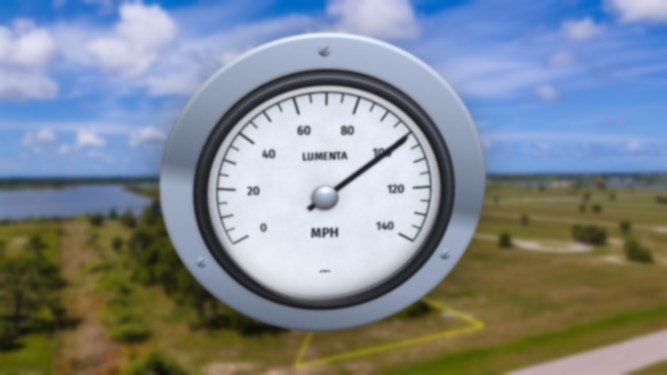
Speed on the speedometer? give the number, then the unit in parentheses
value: 100 (mph)
